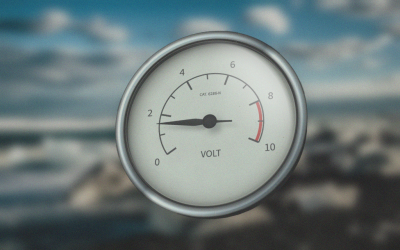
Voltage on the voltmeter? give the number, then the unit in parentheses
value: 1.5 (V)
